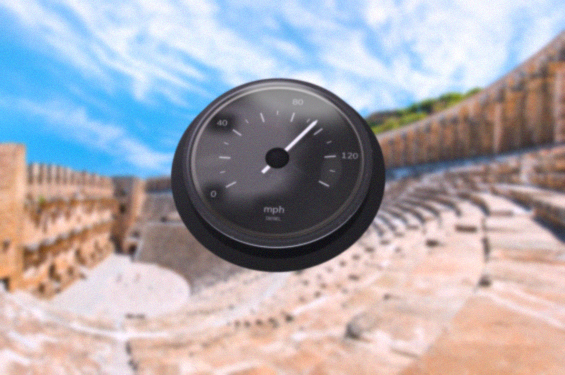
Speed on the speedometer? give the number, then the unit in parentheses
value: 95 (mph)
